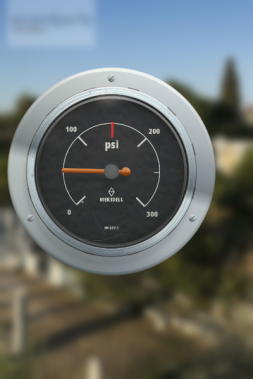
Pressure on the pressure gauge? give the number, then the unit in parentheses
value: 50 (psi)
